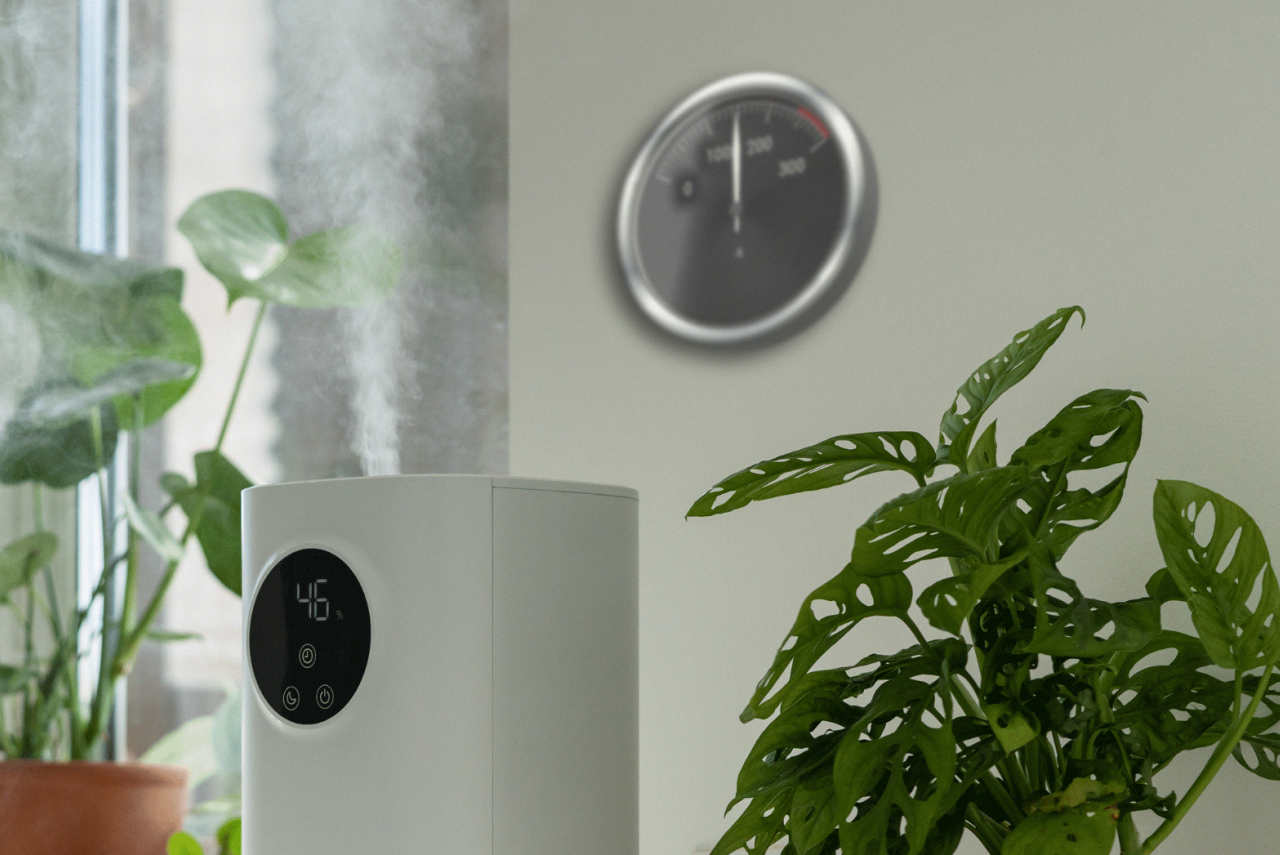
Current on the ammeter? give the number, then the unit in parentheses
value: 150 (A)
